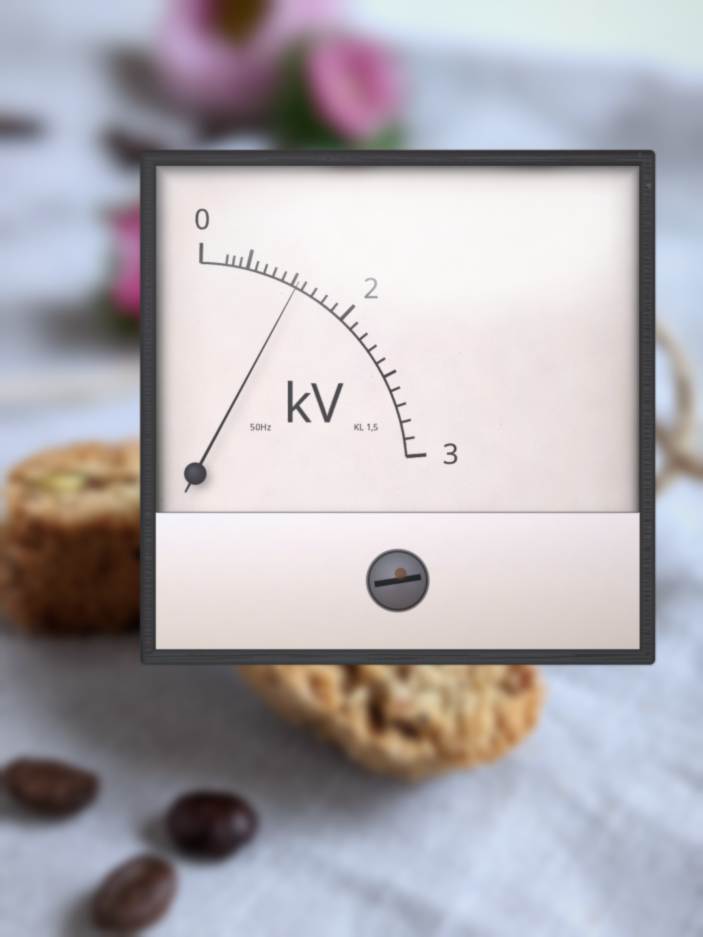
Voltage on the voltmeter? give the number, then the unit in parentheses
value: 1.55 (kV)
